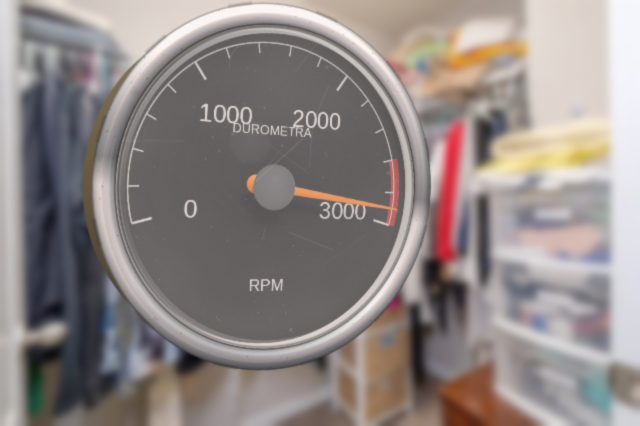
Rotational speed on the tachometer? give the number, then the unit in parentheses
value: 2900 (rpm)
